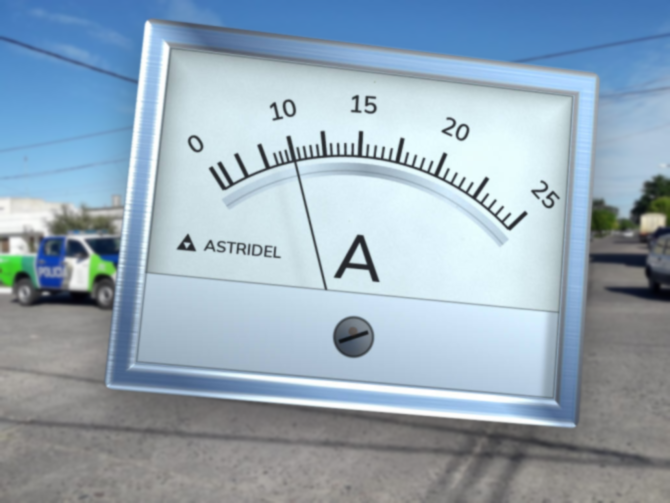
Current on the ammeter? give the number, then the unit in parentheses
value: 10 (A)
